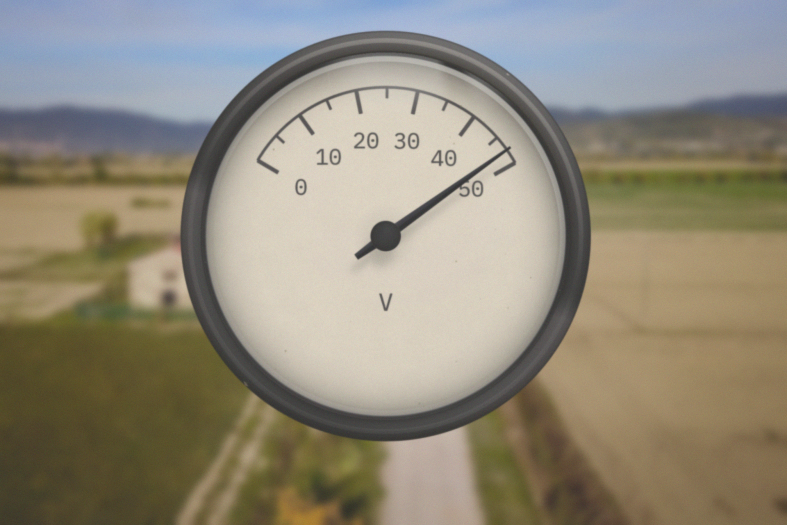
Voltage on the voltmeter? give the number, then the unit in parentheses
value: 47.5 (V)
